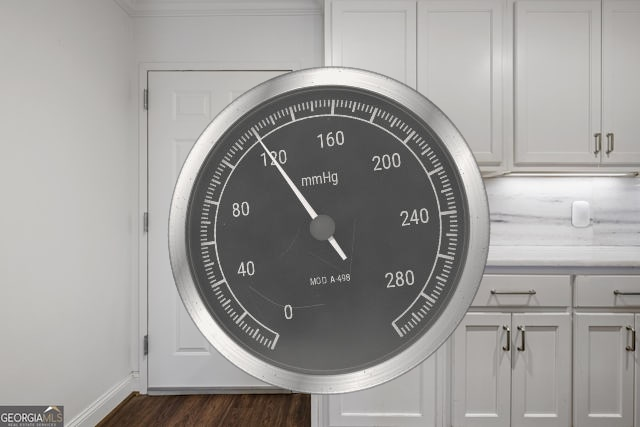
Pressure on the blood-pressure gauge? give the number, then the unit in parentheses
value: 120 (mmHg)
